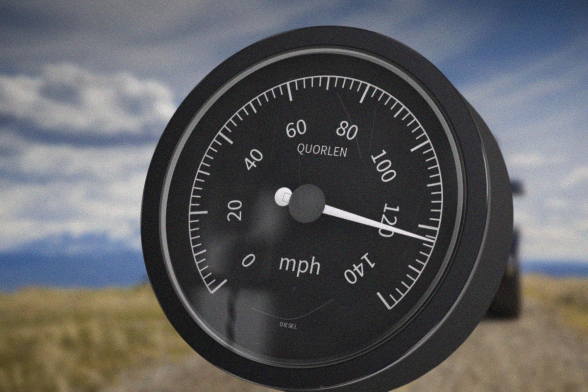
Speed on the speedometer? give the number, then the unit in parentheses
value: 123 (mph)
